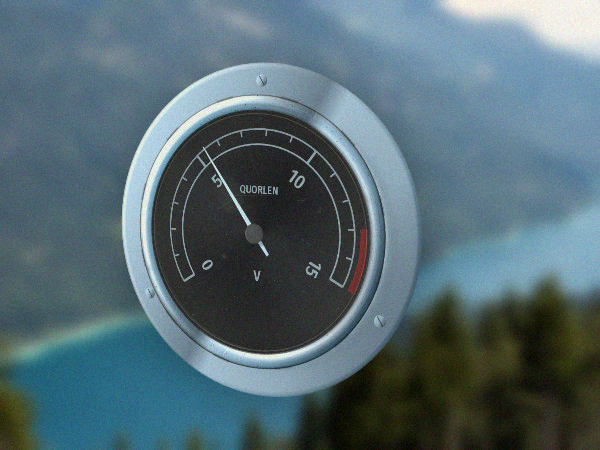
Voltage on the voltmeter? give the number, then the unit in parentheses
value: 5.5 (V)
